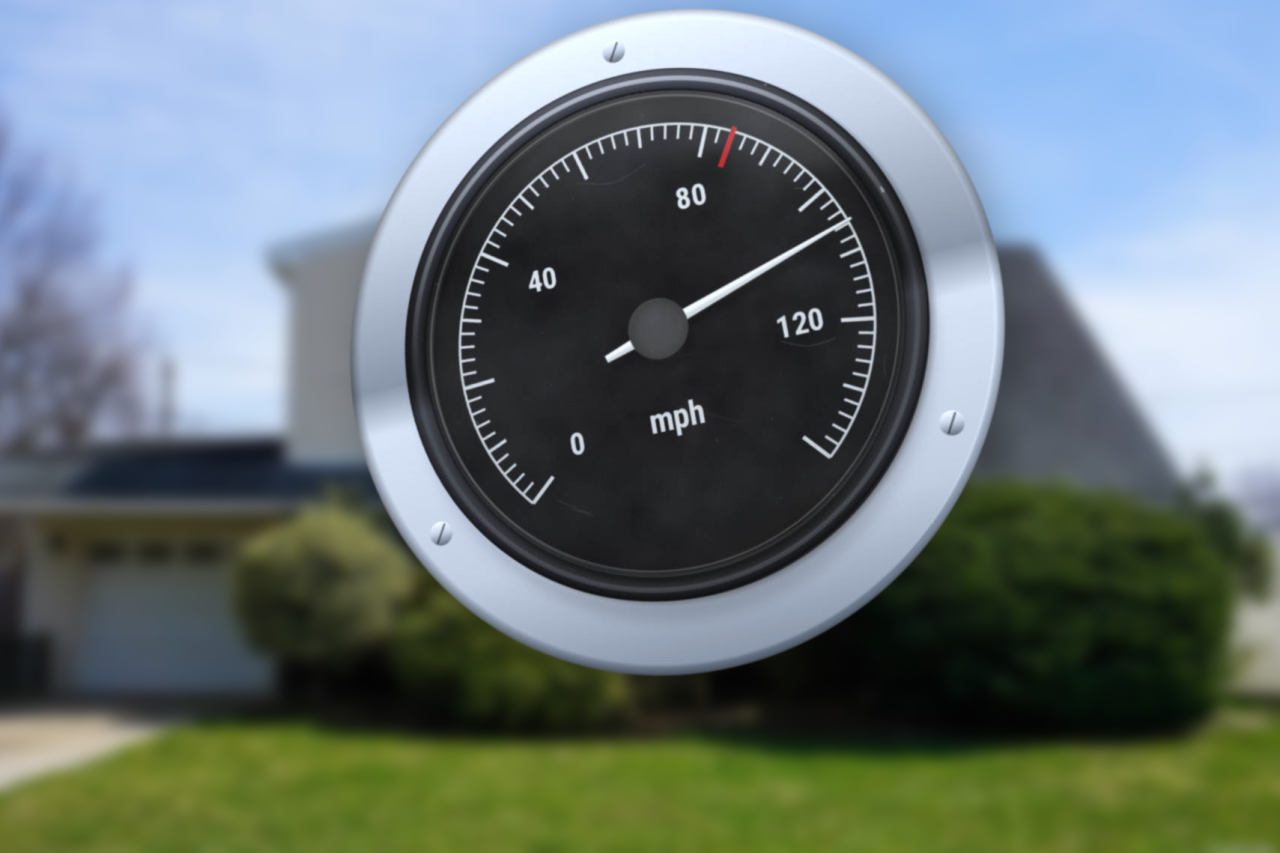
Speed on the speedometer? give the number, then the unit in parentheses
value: 106 (mph)
